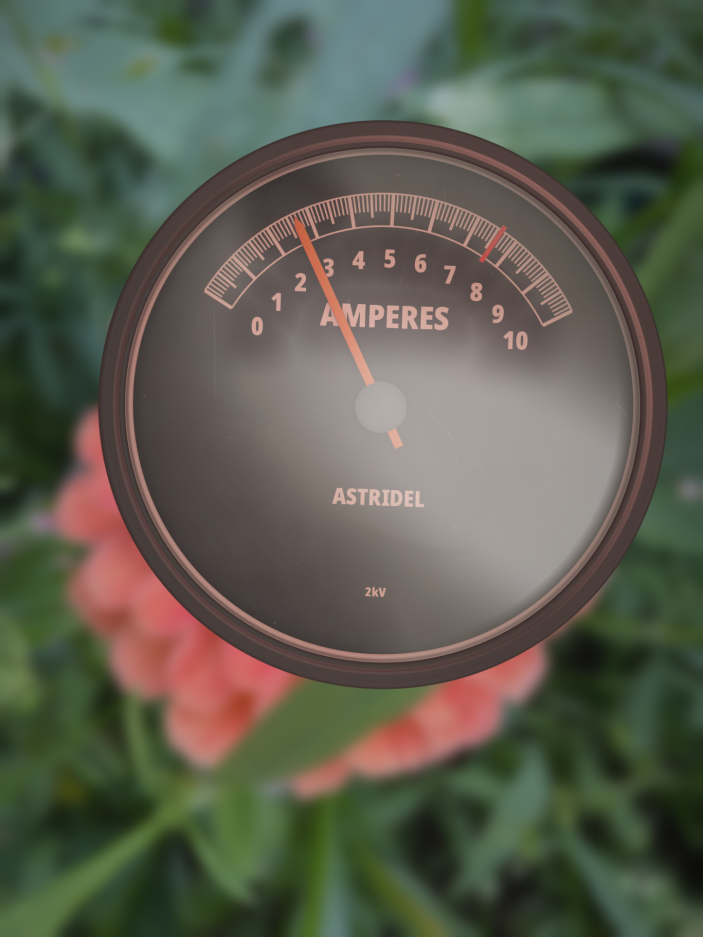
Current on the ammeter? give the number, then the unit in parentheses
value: 2.7 (A)
